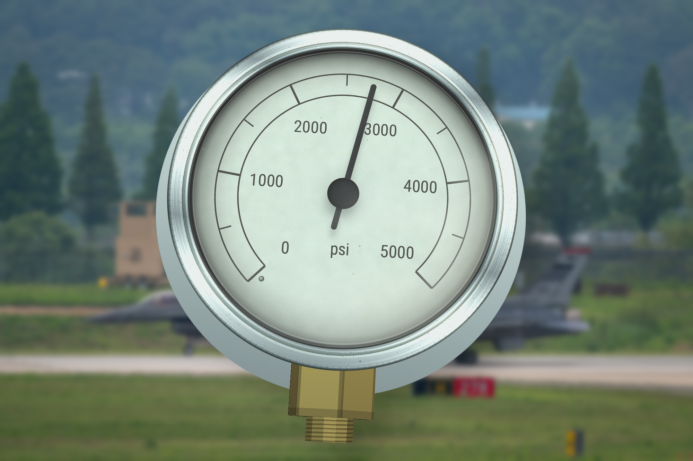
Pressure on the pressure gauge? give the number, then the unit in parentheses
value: 2750 (psi)
